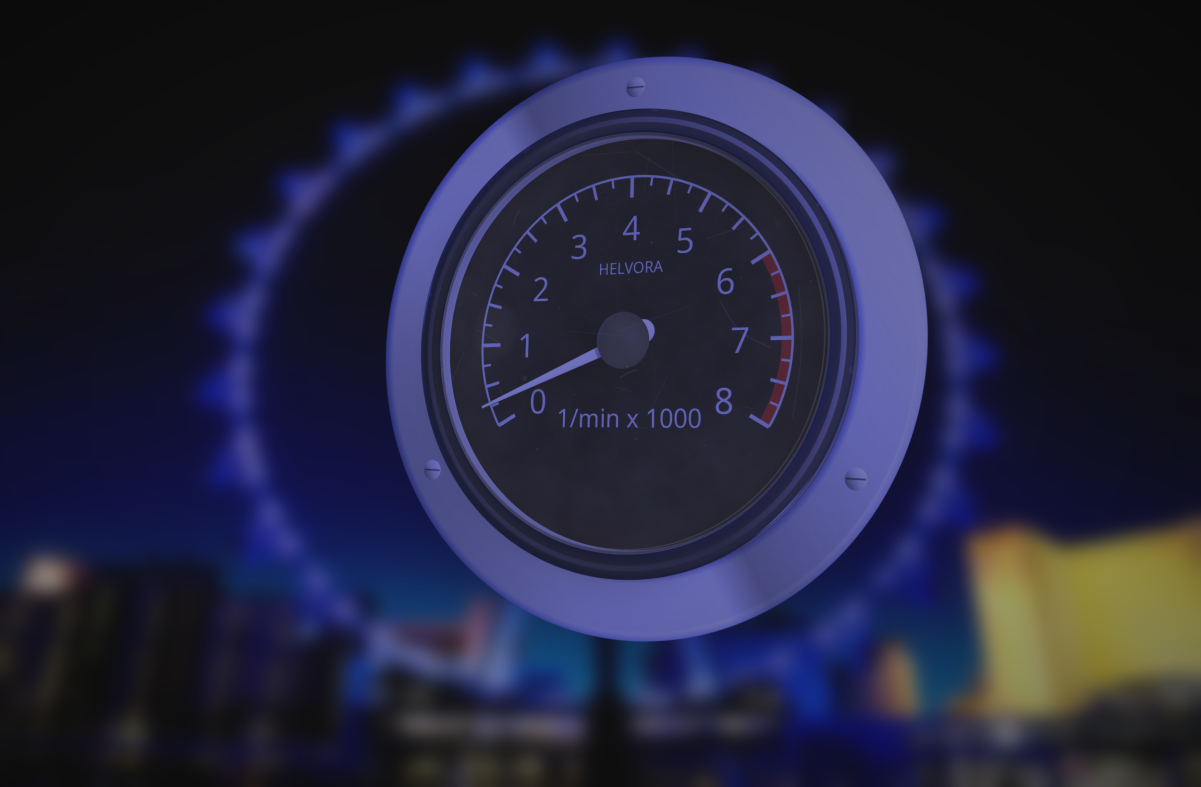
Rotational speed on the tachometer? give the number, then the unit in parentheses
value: 250 (rpm)
